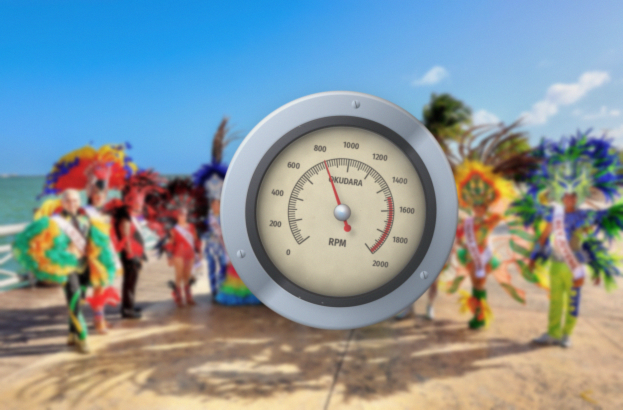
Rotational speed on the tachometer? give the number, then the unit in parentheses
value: 800 (rpm)
